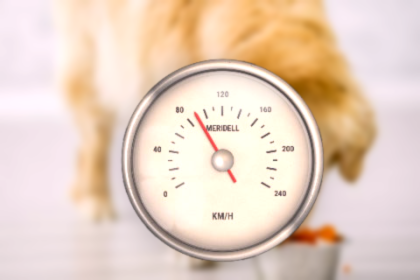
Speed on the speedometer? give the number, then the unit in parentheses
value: 90 (km/h)
